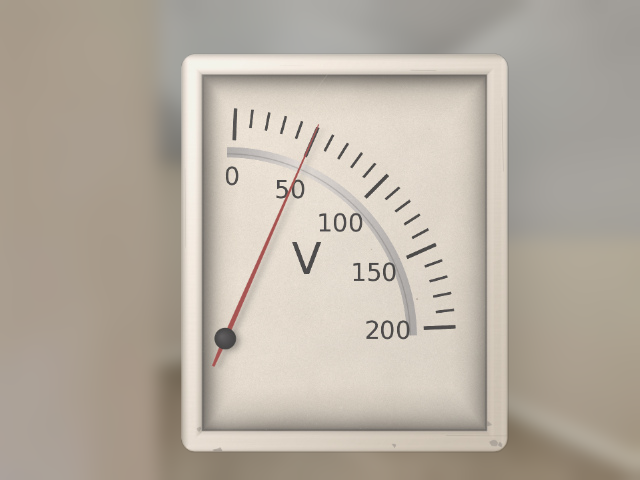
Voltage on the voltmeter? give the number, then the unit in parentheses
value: 50 (V)
